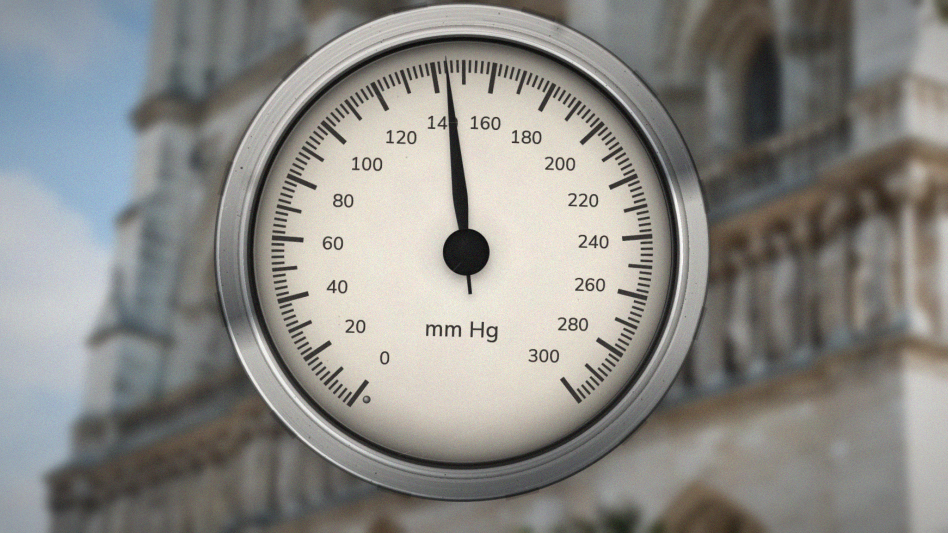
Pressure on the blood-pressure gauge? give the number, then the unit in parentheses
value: 144 (mmHg)
